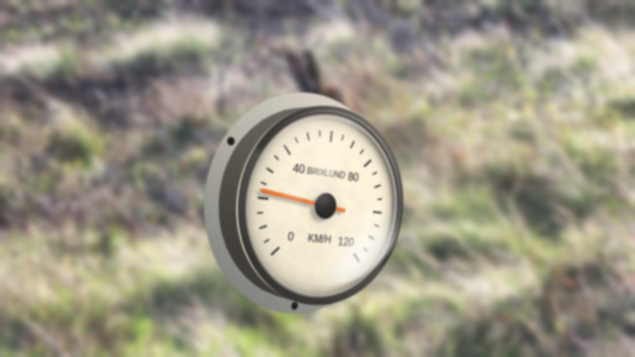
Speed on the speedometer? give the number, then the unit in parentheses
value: 22.5 (km/h)
